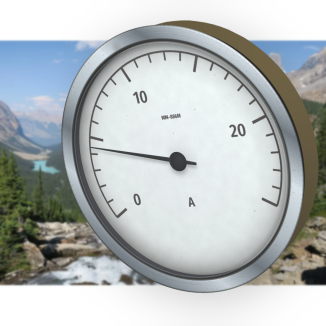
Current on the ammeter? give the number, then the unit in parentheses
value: 4.5 (A)
